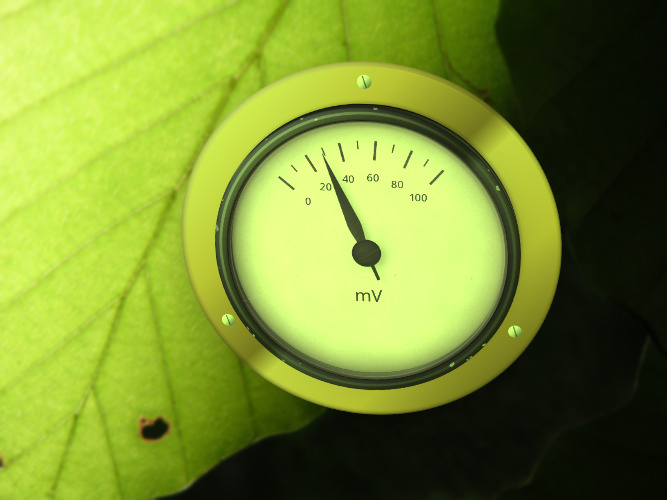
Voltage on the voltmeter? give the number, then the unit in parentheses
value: 30 (mV)
